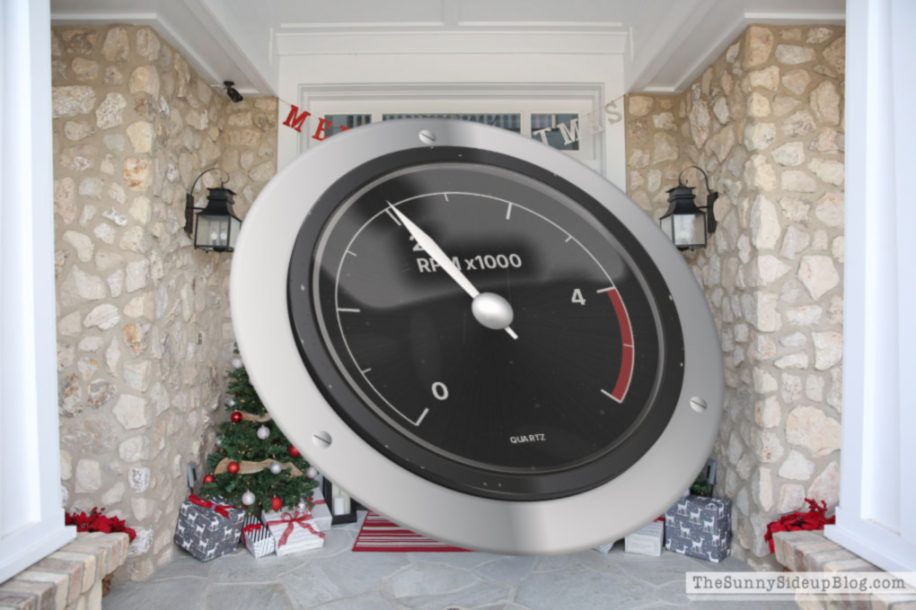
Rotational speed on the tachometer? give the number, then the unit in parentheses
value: 2000 (rpm)
